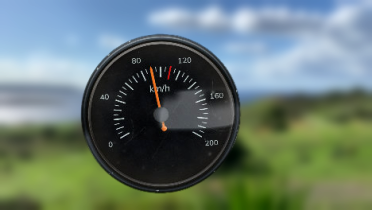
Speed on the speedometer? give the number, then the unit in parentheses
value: 90 (km/h)
